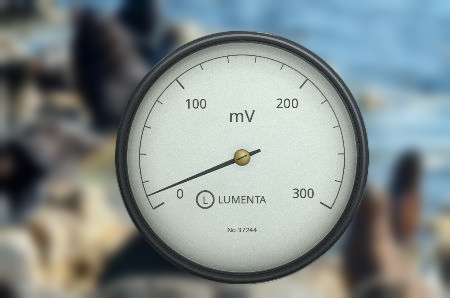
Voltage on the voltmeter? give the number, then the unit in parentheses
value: 10 (mV)
